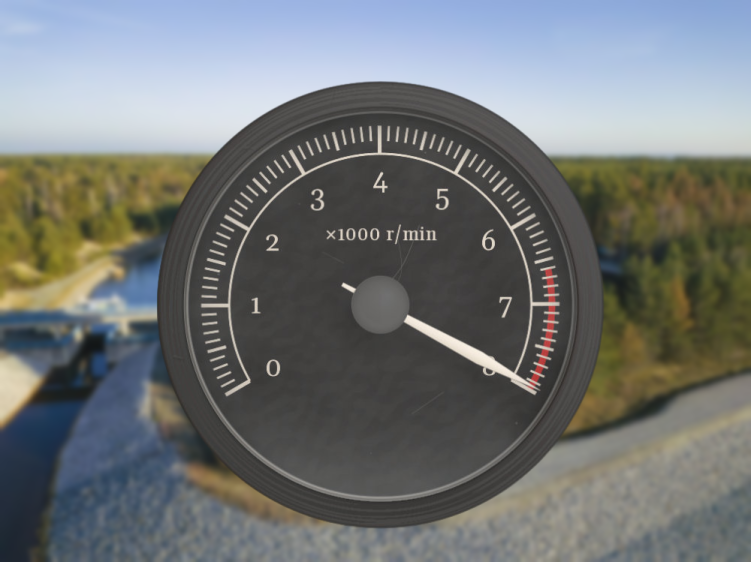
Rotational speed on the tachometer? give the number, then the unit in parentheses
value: 7950 (rpm)
